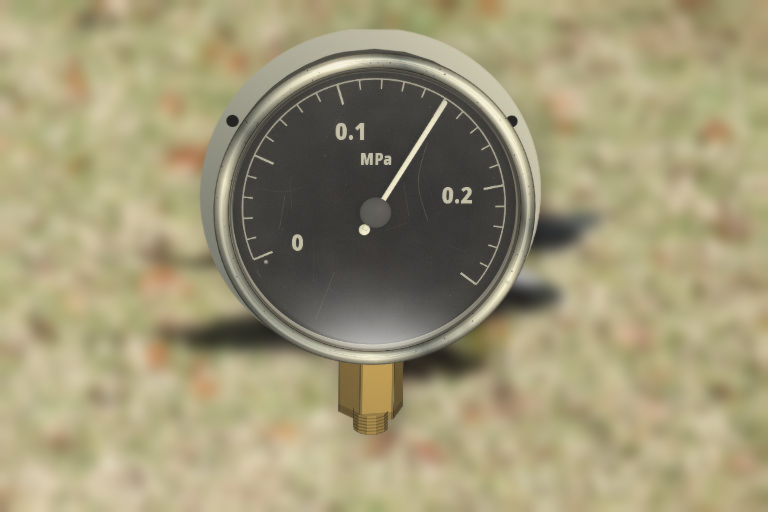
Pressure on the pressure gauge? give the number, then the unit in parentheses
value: 0.15 (MPa)
